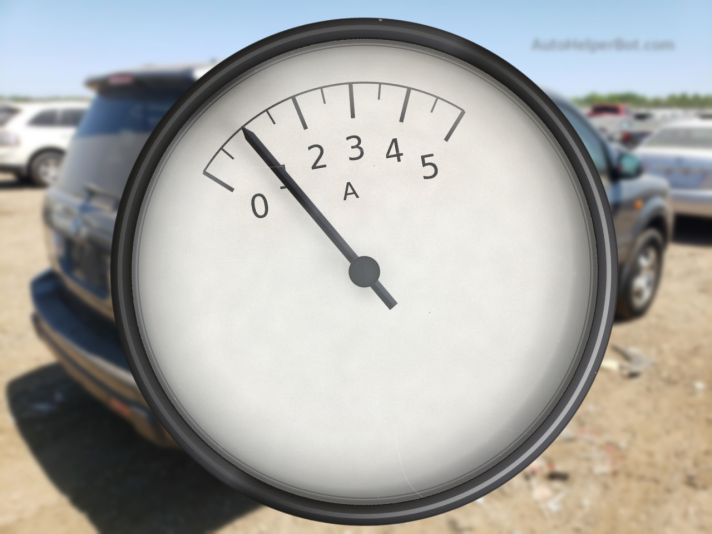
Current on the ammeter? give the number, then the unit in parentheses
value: 1 (A)
